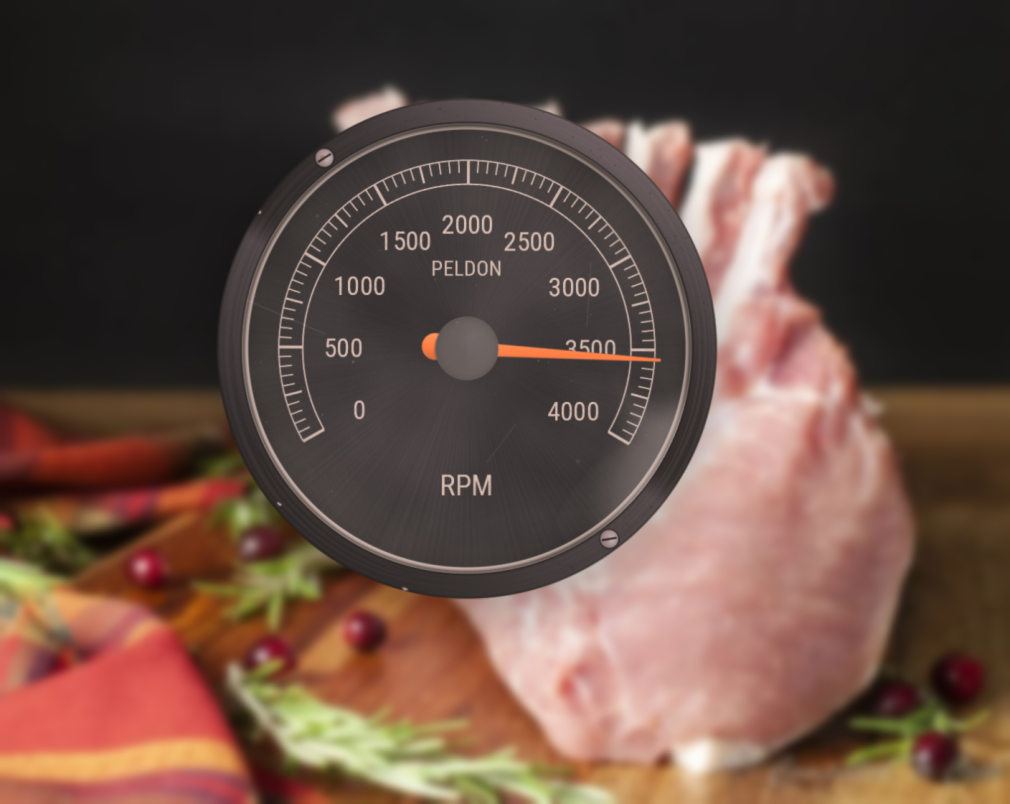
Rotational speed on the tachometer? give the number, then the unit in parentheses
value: 3550 (rpm)
